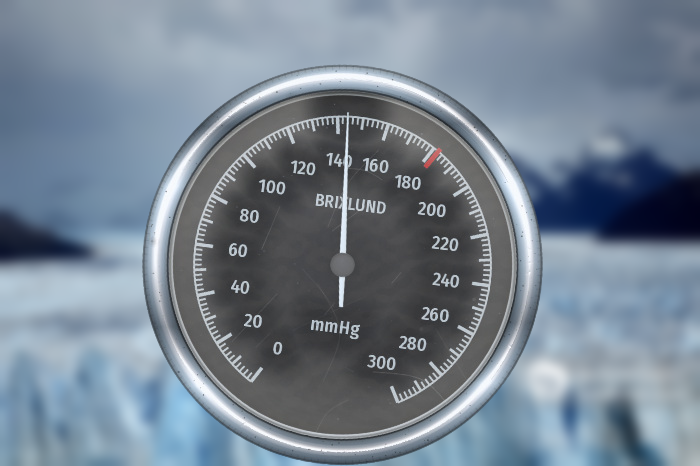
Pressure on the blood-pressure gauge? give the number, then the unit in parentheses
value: 144 (mmHg)
